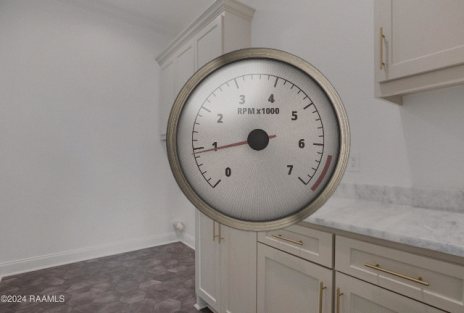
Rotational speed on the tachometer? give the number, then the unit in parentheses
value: 900 (rpm)
